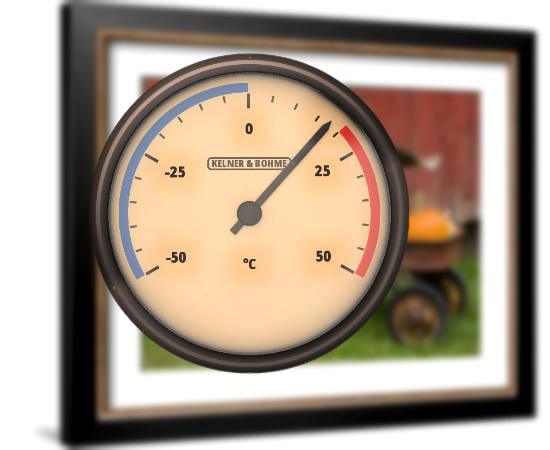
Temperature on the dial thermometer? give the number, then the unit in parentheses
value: 17.5 (°C)
